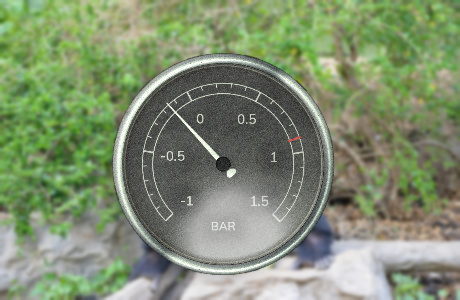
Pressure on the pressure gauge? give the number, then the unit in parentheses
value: -0.15 (bar)
